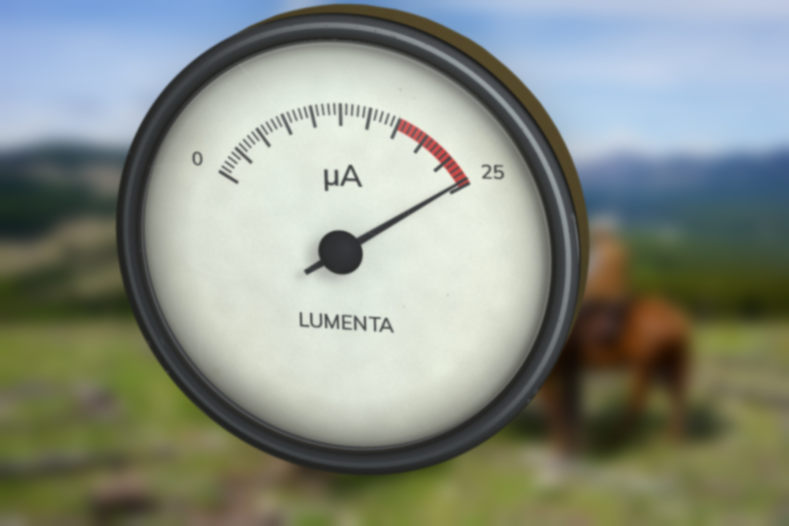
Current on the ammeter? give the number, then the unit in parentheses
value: 24.5 (µA)
